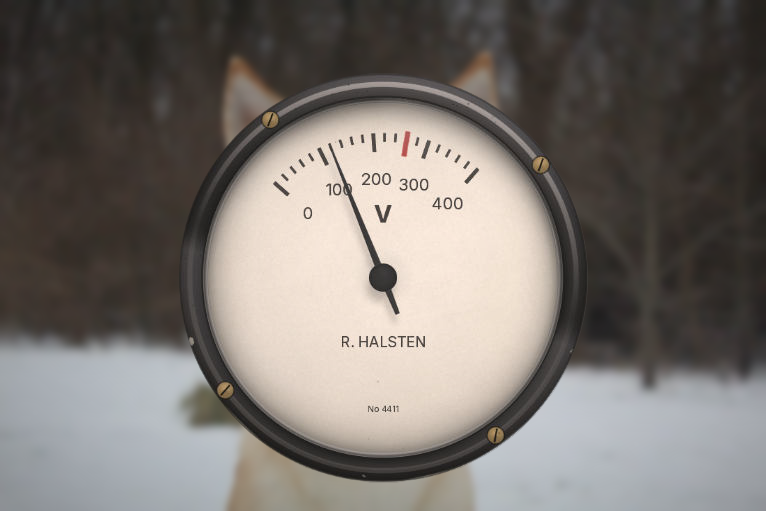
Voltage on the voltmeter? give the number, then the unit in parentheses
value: 120 (V)
